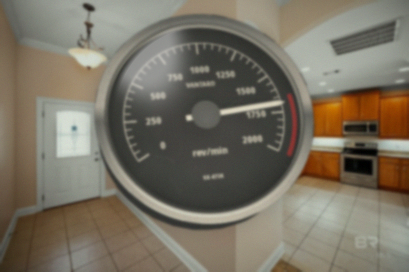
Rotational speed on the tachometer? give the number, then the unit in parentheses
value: 1700 (rpm)
